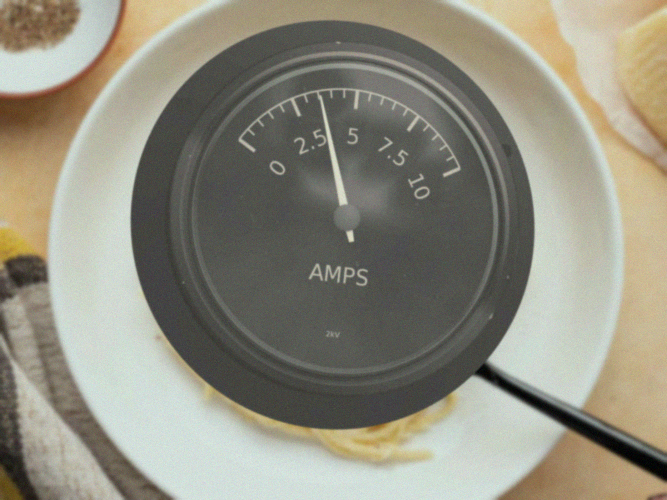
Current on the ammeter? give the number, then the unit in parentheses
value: 3.5 (A)
